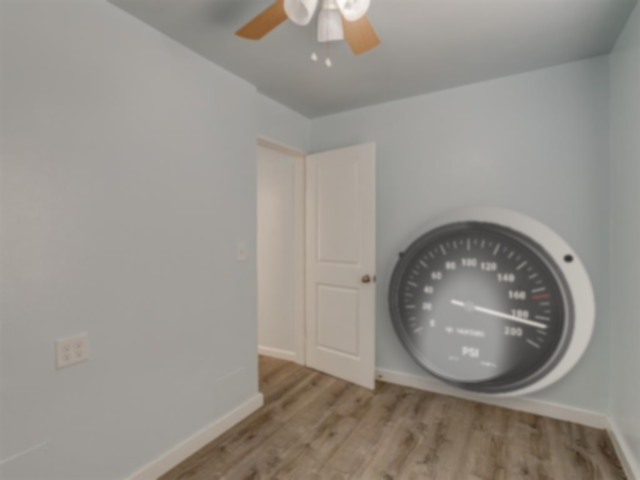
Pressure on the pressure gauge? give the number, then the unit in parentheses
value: 185 (psi)
